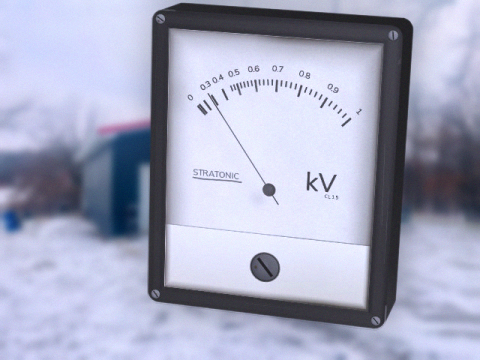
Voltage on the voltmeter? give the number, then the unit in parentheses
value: 0.3 (kV)
